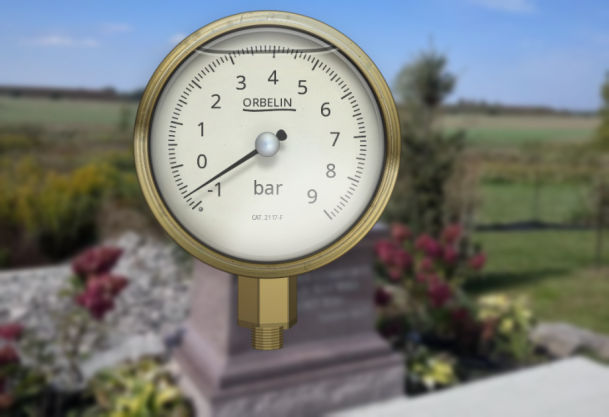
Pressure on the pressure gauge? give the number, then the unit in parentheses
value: -0.7 (bar)
